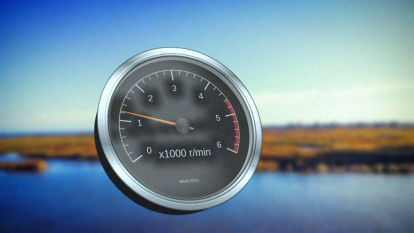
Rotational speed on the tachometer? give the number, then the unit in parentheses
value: 1200 (rpm)
